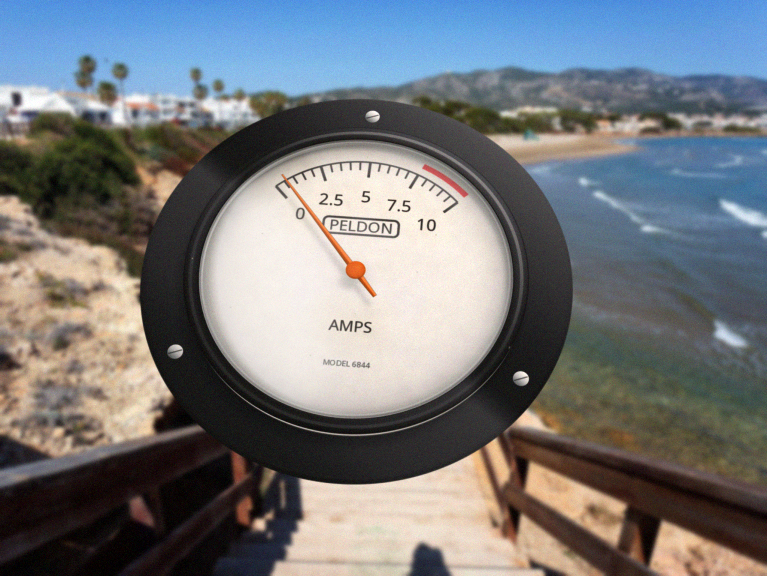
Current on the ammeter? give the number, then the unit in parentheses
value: 0.5 (A)
